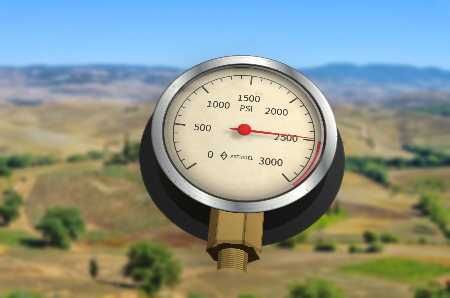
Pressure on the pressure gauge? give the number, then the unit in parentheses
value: 2500 (psi)
